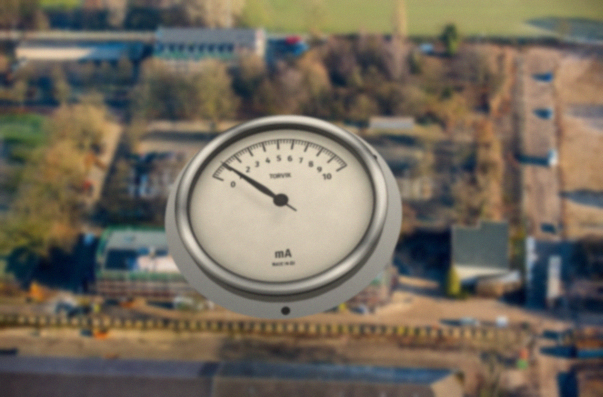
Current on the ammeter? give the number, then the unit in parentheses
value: 1 (mA)
